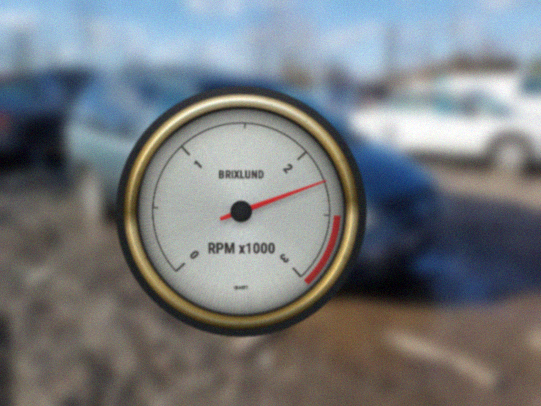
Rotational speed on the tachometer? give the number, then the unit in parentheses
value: 2250 (rpm)
